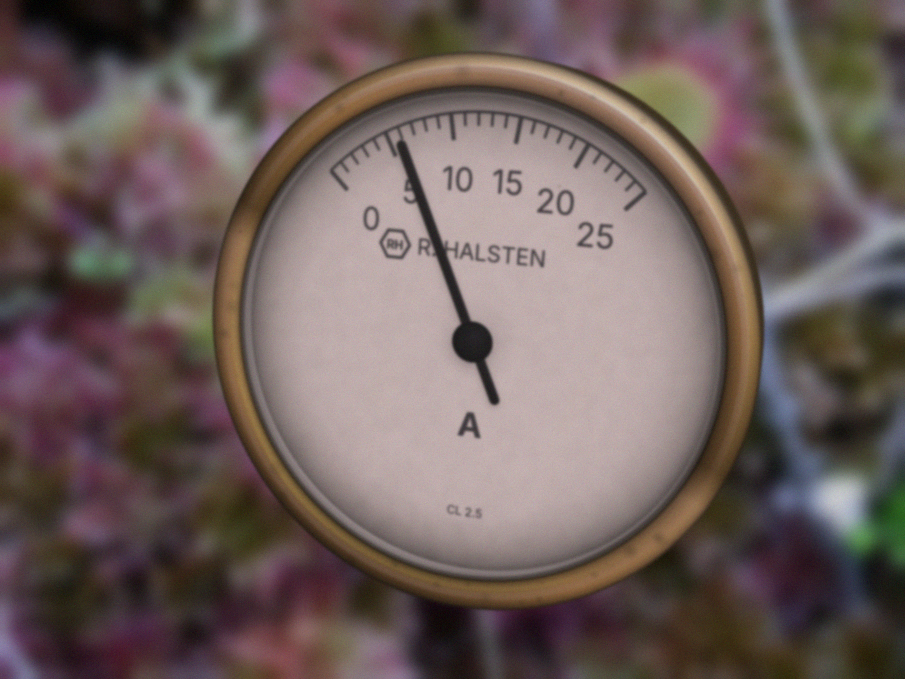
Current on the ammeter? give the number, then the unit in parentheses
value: 6 (A)
